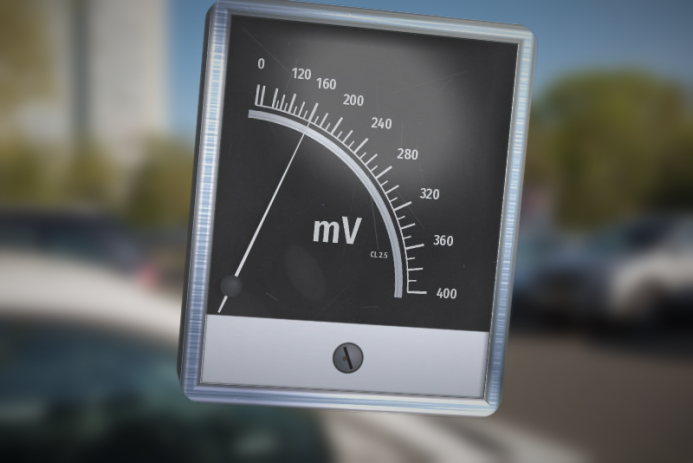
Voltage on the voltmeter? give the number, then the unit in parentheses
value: 160 (mV)
